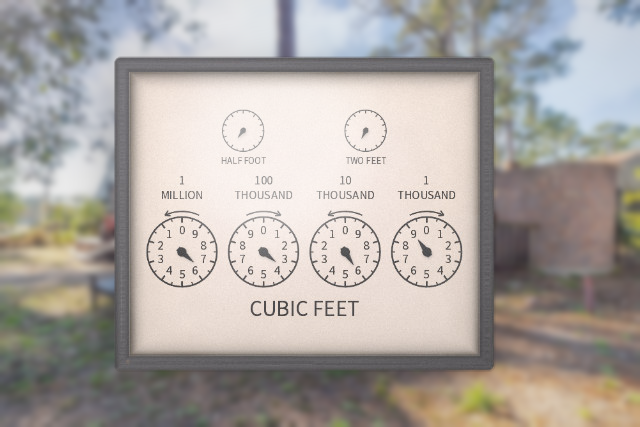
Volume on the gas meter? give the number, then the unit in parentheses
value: 635900 (ft³)
